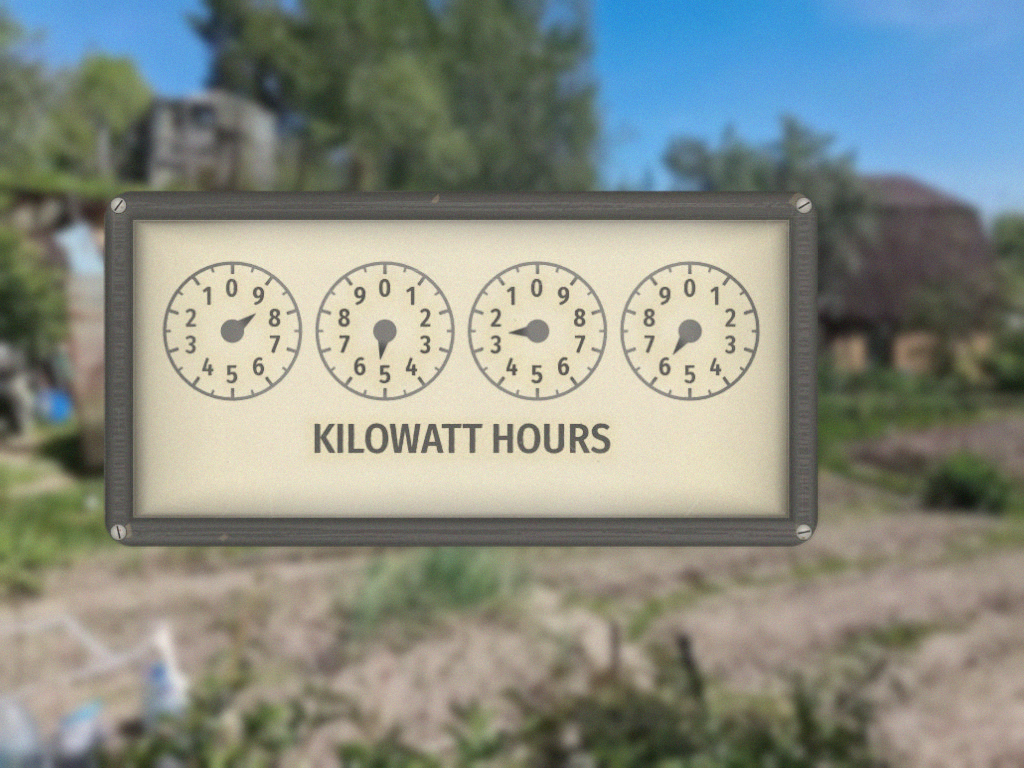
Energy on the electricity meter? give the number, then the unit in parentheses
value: 8526 (kWh)
